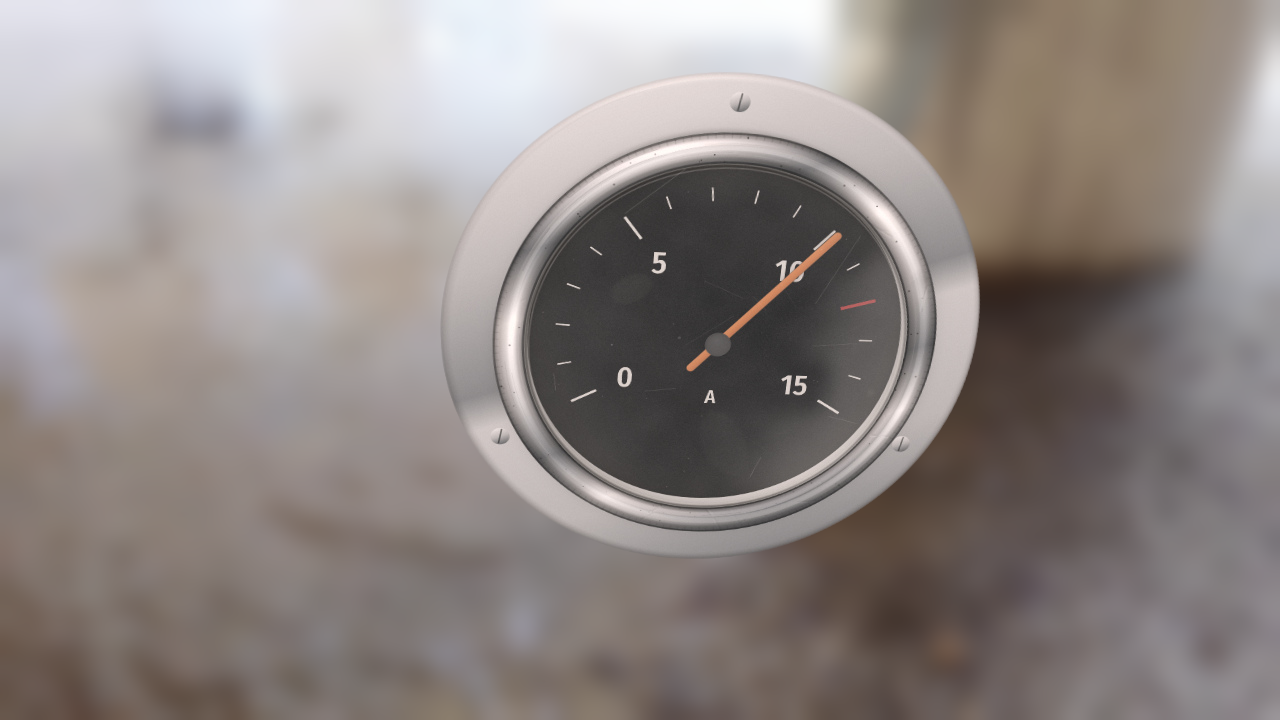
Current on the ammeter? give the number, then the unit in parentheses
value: 10 (A)
